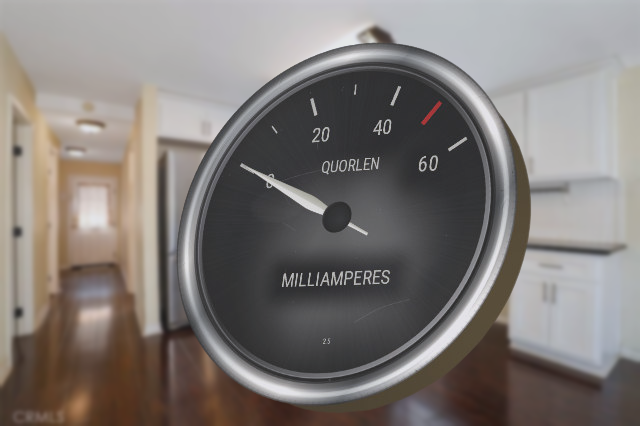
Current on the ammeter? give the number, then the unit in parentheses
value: 0 (mA)
